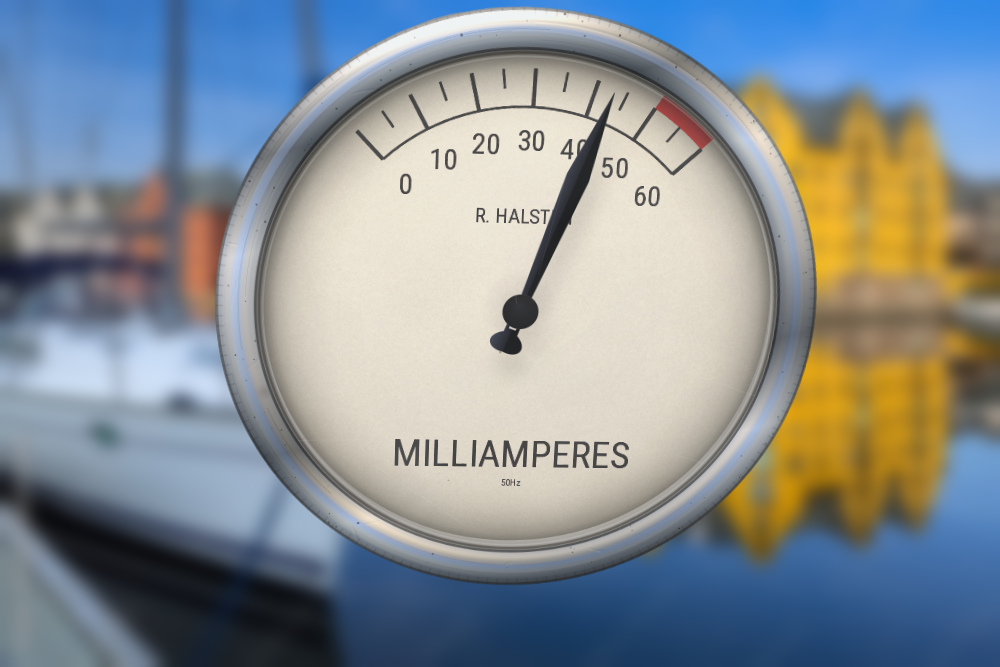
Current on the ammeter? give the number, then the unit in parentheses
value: 42.5 (mA)
